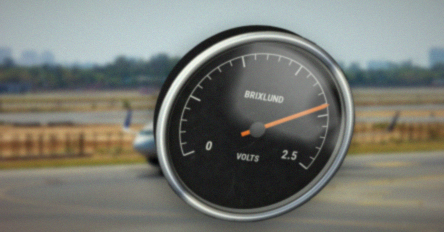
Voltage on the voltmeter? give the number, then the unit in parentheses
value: 1.9 (V)
